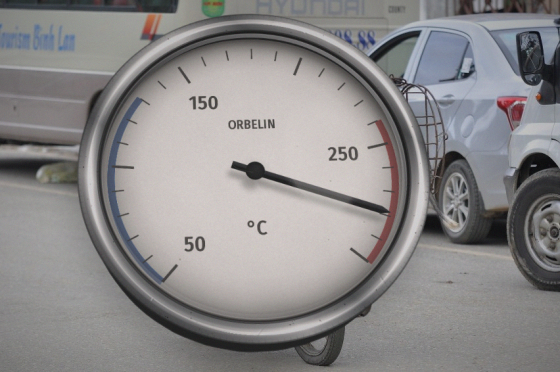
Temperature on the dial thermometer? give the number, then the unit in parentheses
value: 280 (°C)
